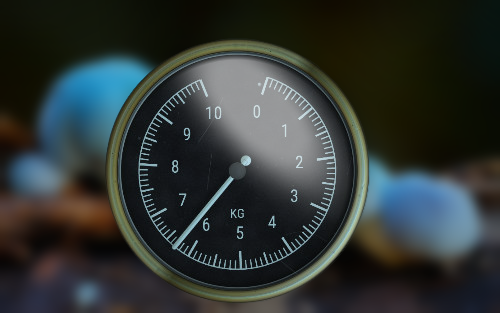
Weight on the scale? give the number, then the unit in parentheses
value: 6.3 (kg)
